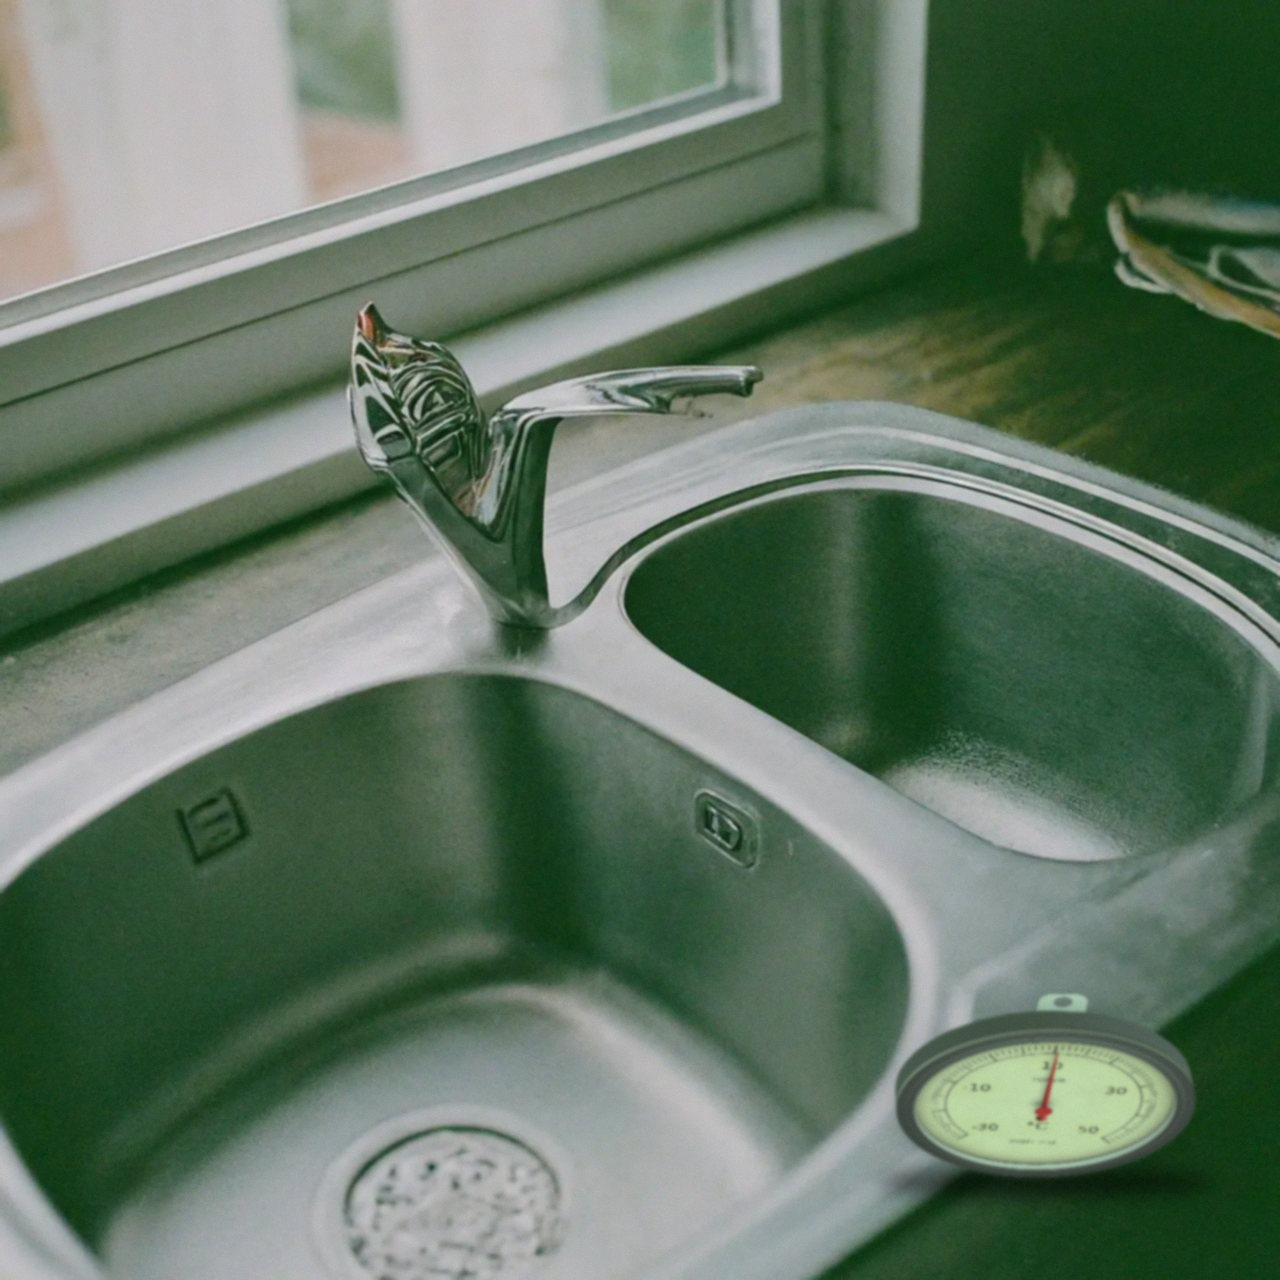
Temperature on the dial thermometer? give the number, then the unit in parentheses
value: 10 (°C)
